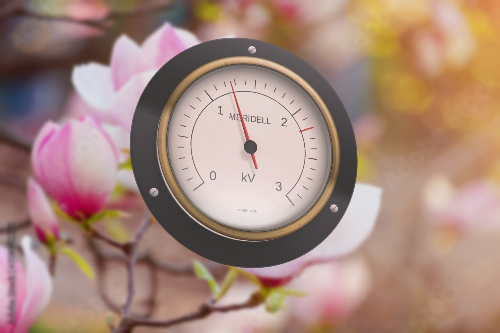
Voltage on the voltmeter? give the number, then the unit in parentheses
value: 1.25 (kV)
